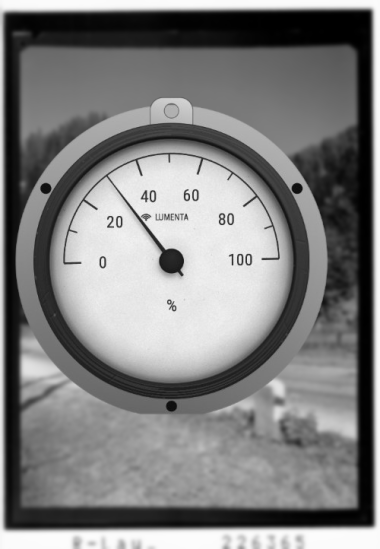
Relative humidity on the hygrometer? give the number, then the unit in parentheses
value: 30 (%)
